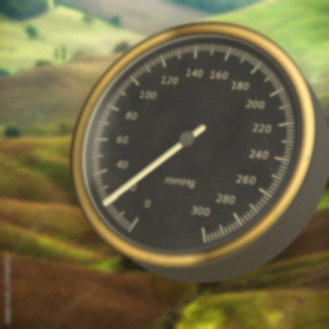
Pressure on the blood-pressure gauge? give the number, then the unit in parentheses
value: 20 (mmHg)
